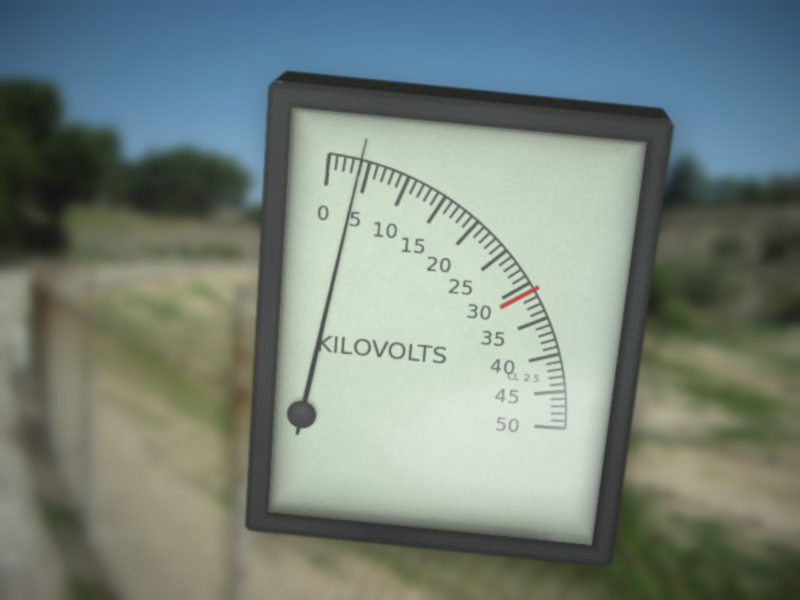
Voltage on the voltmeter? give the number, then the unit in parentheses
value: 4 (kV)
